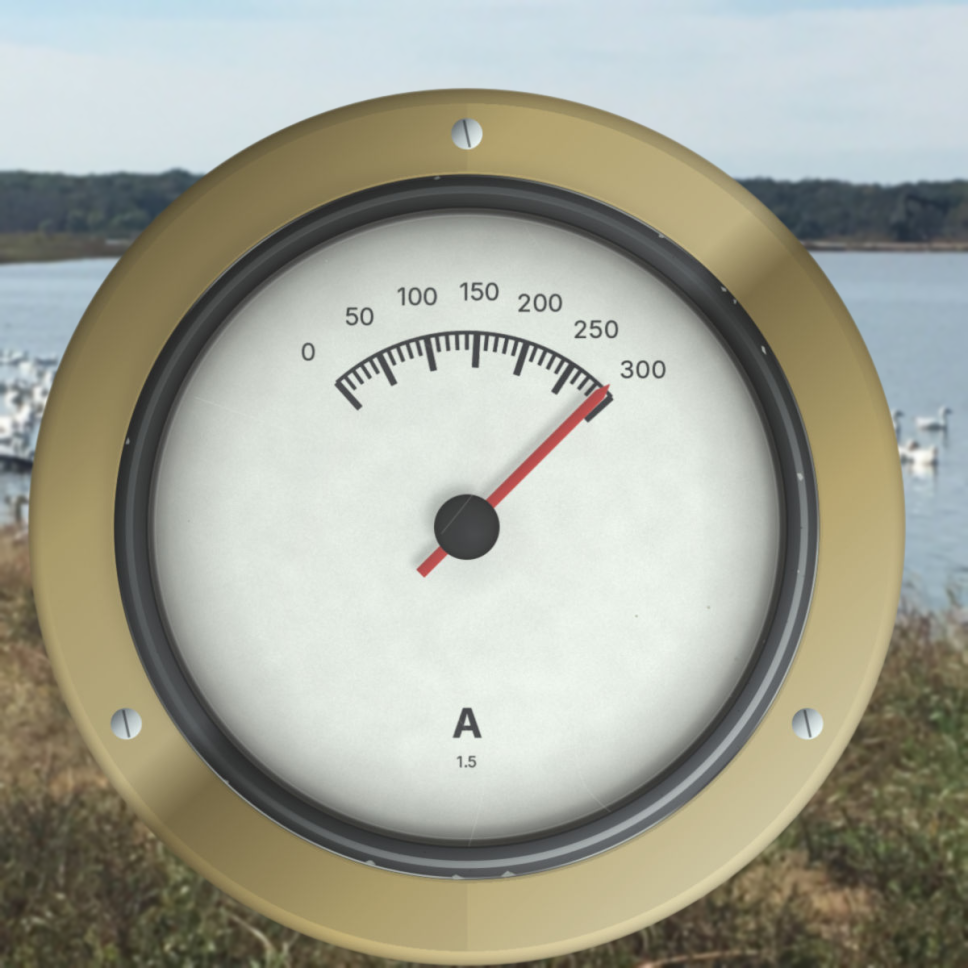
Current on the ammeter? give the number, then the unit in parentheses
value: 290 (A)
